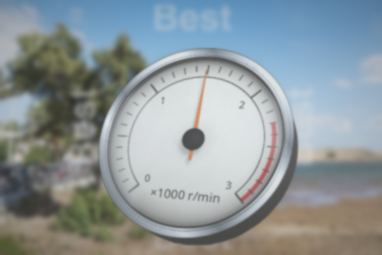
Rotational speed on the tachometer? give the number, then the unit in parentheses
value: 1500 (rpm)
